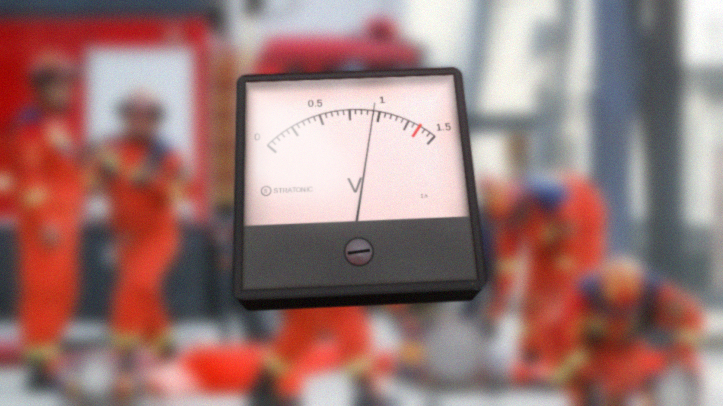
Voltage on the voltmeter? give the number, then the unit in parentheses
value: 0.95 (V)
